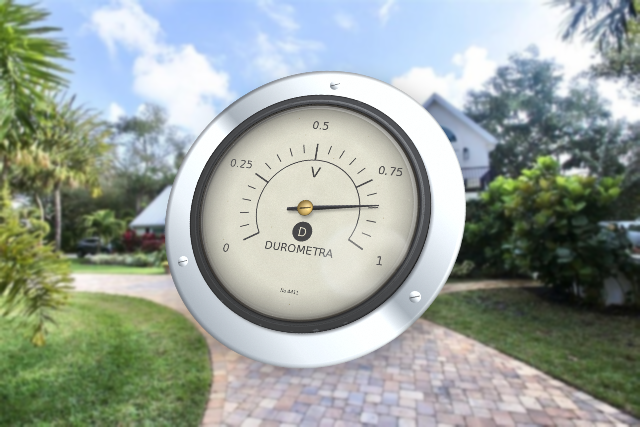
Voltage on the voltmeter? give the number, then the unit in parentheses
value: 0.85 (V)
